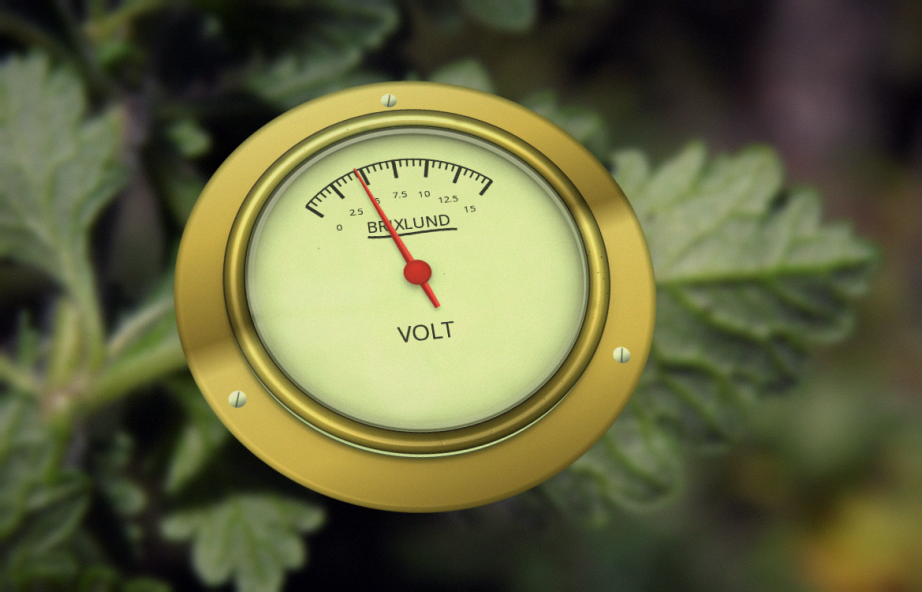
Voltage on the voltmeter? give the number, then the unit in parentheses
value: 4.5 (V)
